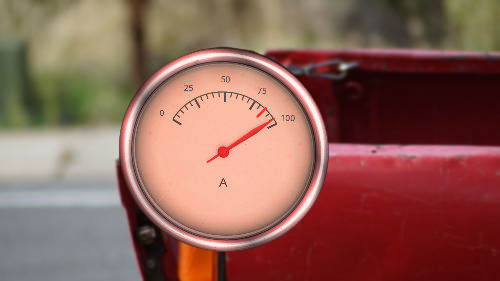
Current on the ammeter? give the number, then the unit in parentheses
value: 95 (A)
